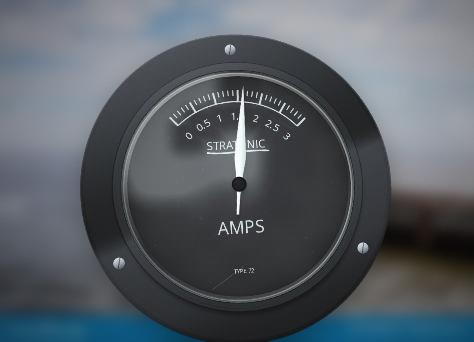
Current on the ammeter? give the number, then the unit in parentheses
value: 1.6 (A)
